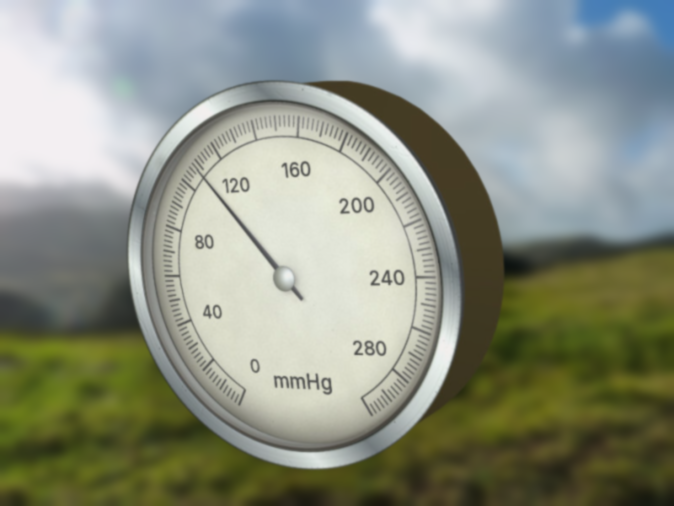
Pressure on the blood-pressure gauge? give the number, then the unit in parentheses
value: 110 (mmHg)
